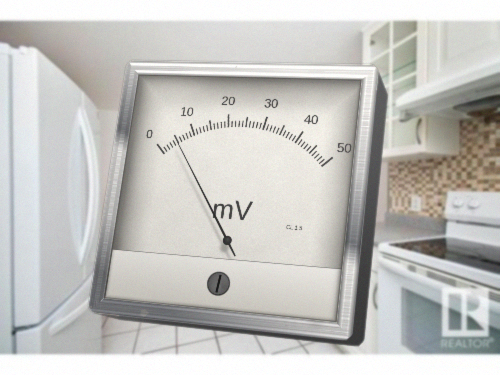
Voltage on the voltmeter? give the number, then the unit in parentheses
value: 5 (mV)
